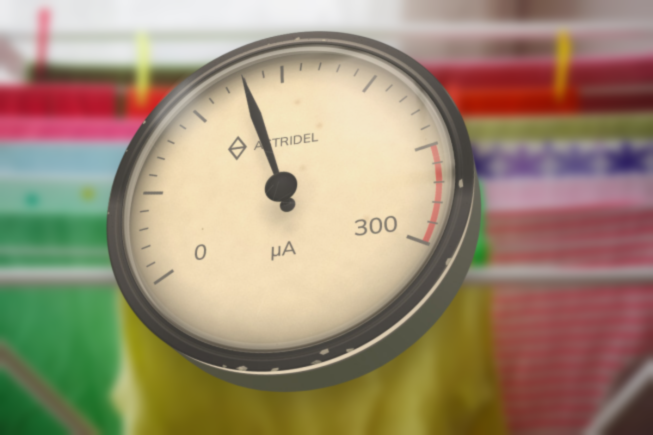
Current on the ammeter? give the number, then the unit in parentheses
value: 130 (µA)
